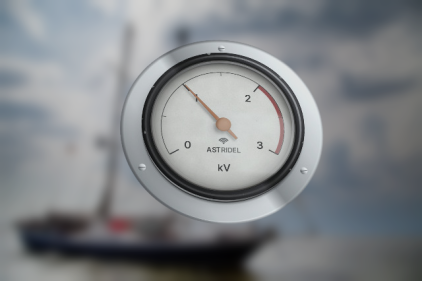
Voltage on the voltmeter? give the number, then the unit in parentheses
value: 1 (kV)
